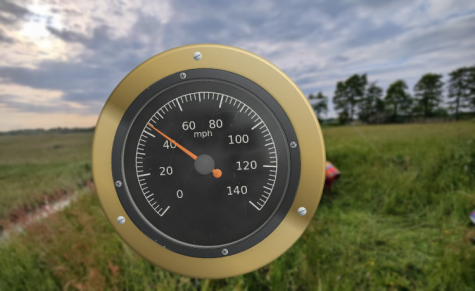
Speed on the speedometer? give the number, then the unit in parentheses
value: 44 (mph)
